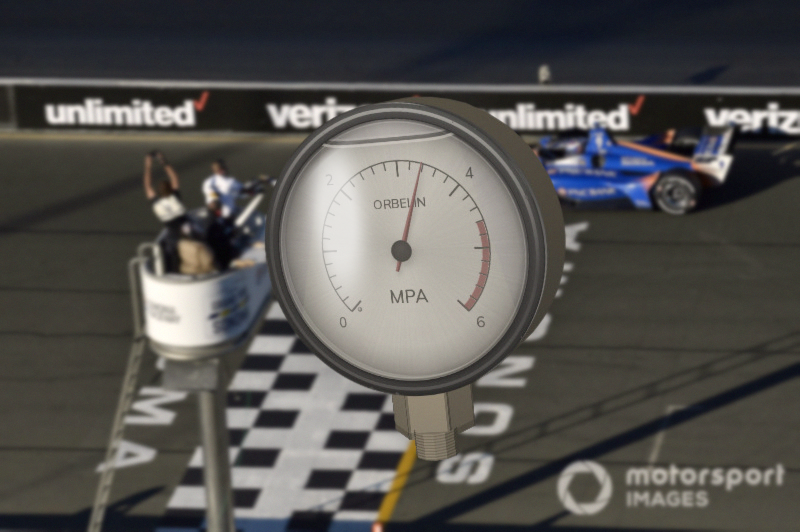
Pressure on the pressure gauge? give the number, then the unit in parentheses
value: 3.4 (MPa)
